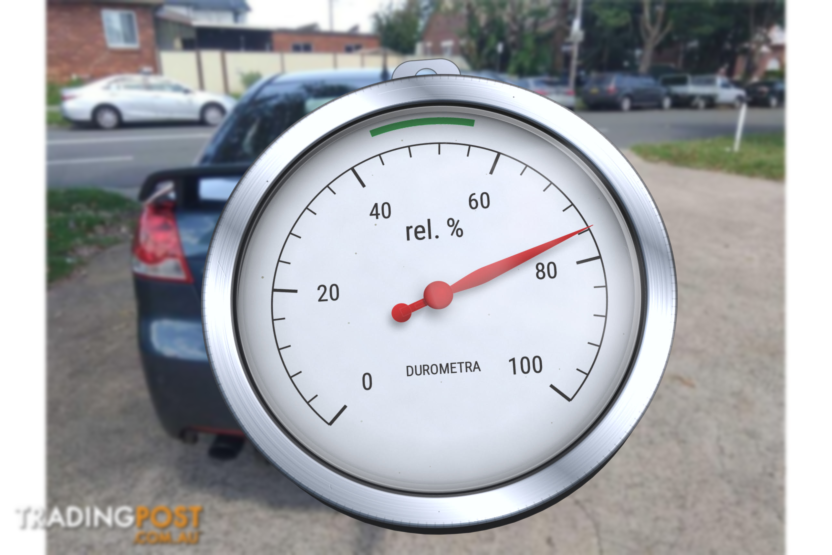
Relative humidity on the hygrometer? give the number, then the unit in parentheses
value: 76 (%)
